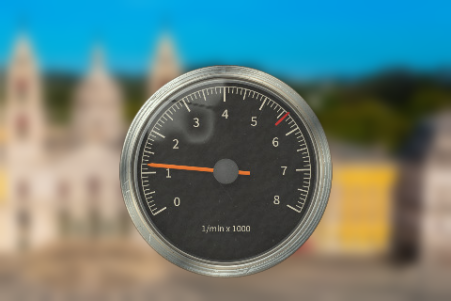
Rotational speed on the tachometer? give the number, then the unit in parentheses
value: 1200 (rpm)
